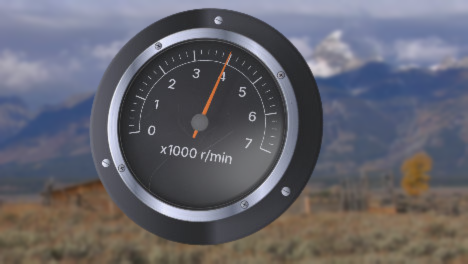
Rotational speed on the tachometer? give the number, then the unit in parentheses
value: 4000 (rpm)
